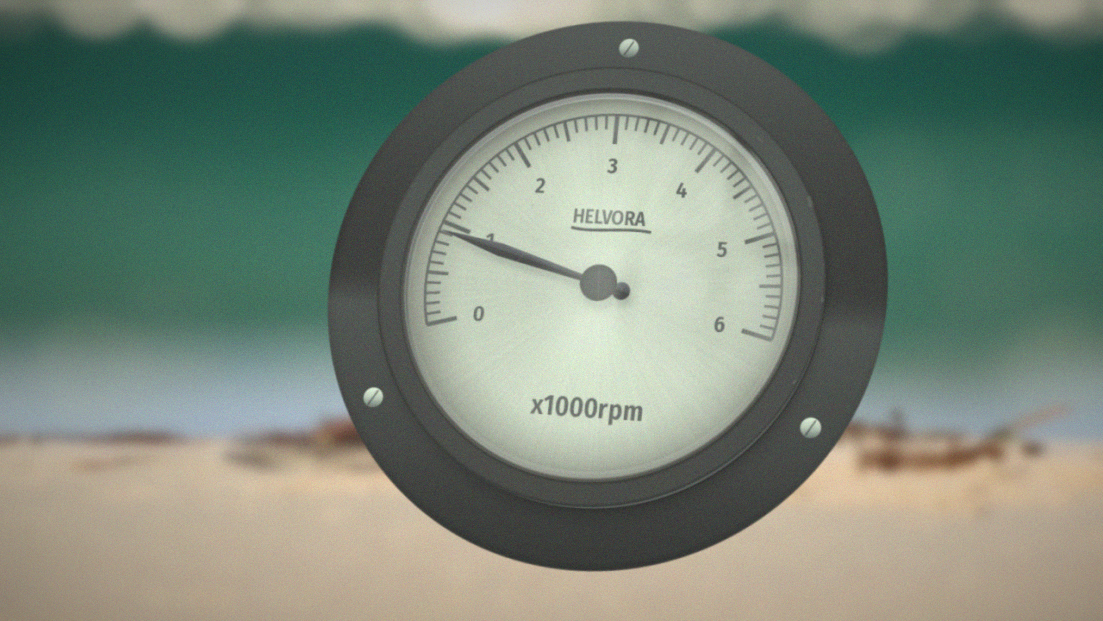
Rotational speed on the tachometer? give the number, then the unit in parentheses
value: 900 (rpm)
